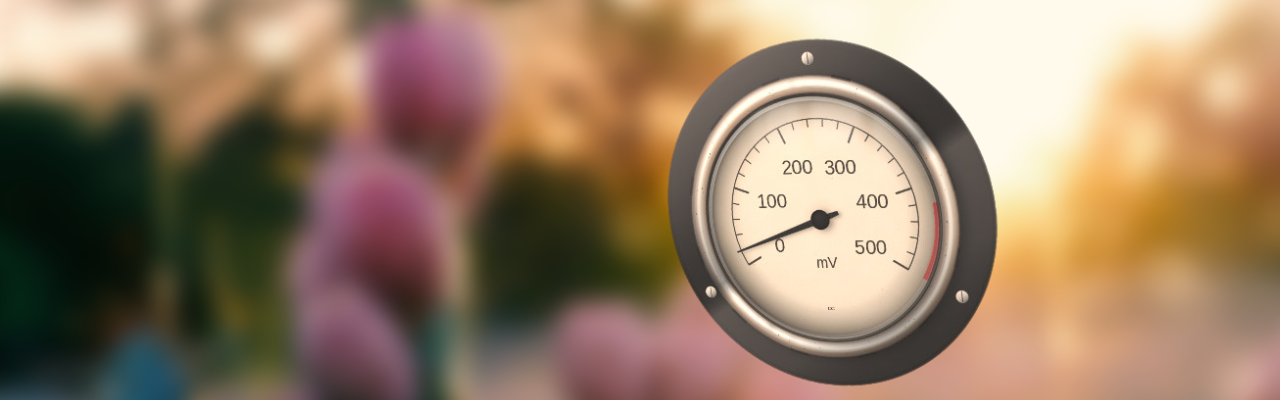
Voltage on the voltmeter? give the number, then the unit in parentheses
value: 20 (mV)
